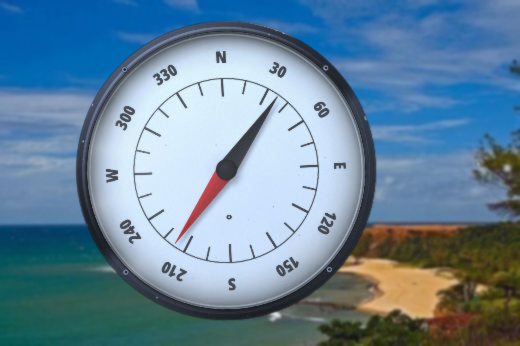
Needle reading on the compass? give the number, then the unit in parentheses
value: 217.5 (°)
